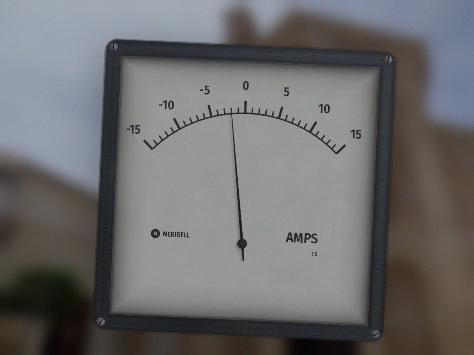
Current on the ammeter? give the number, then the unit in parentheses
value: -2 (A)
